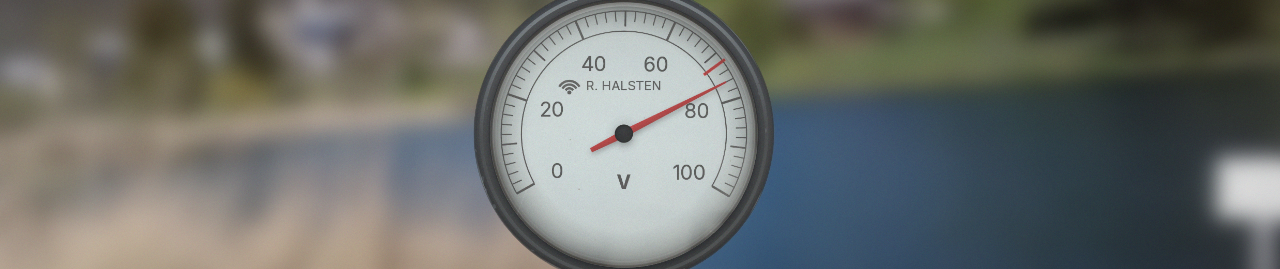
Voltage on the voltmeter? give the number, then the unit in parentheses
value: 76 (V)
